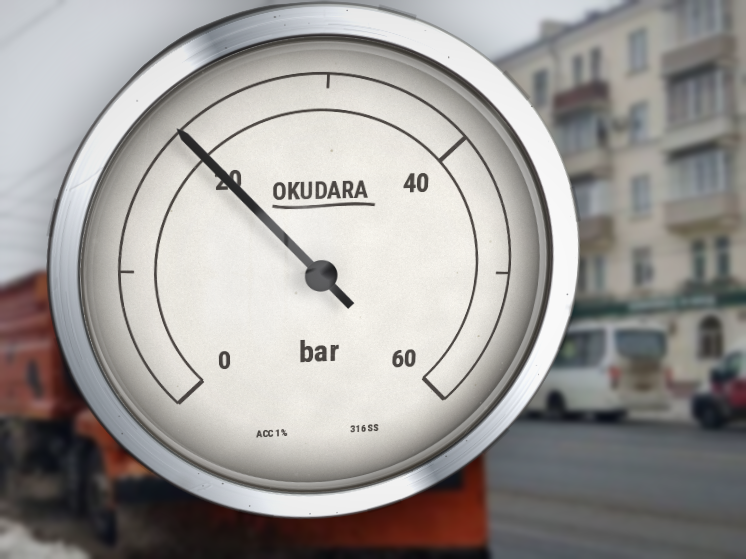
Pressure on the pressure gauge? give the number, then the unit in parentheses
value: 20 (bar)
